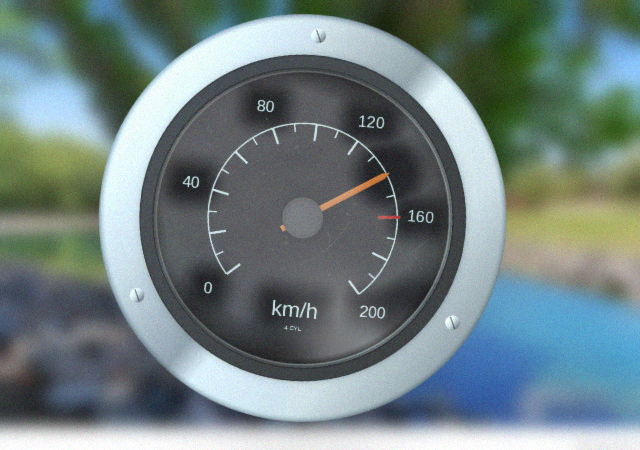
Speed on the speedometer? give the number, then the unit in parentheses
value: 140 (km/h)
